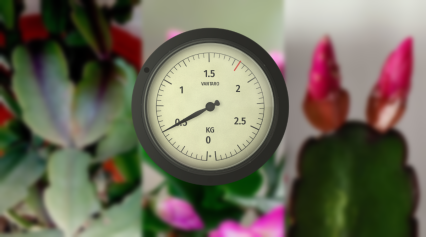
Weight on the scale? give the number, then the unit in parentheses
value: 0.5 (kg)
